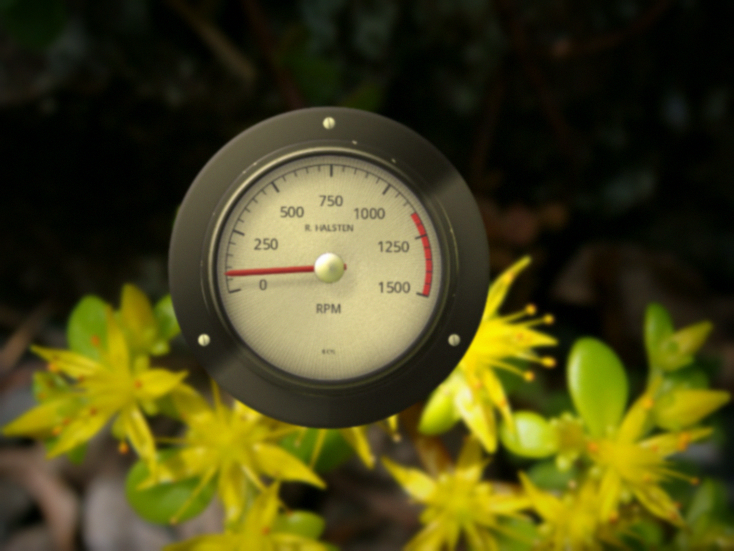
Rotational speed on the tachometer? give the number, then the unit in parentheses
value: 75 (rpm)
